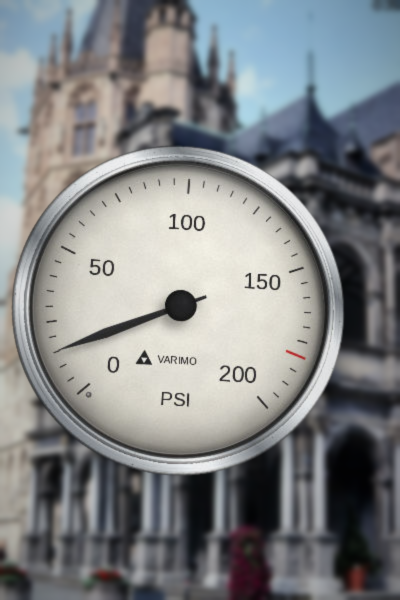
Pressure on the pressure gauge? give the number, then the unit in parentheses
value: 15 (psi)
